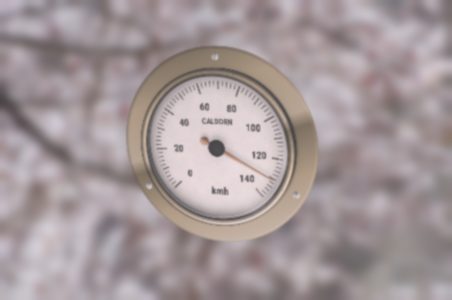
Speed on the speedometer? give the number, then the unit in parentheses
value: 130 (km/h)
